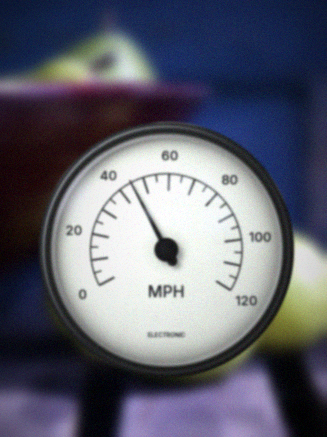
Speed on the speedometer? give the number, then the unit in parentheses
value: 45 (mph)
